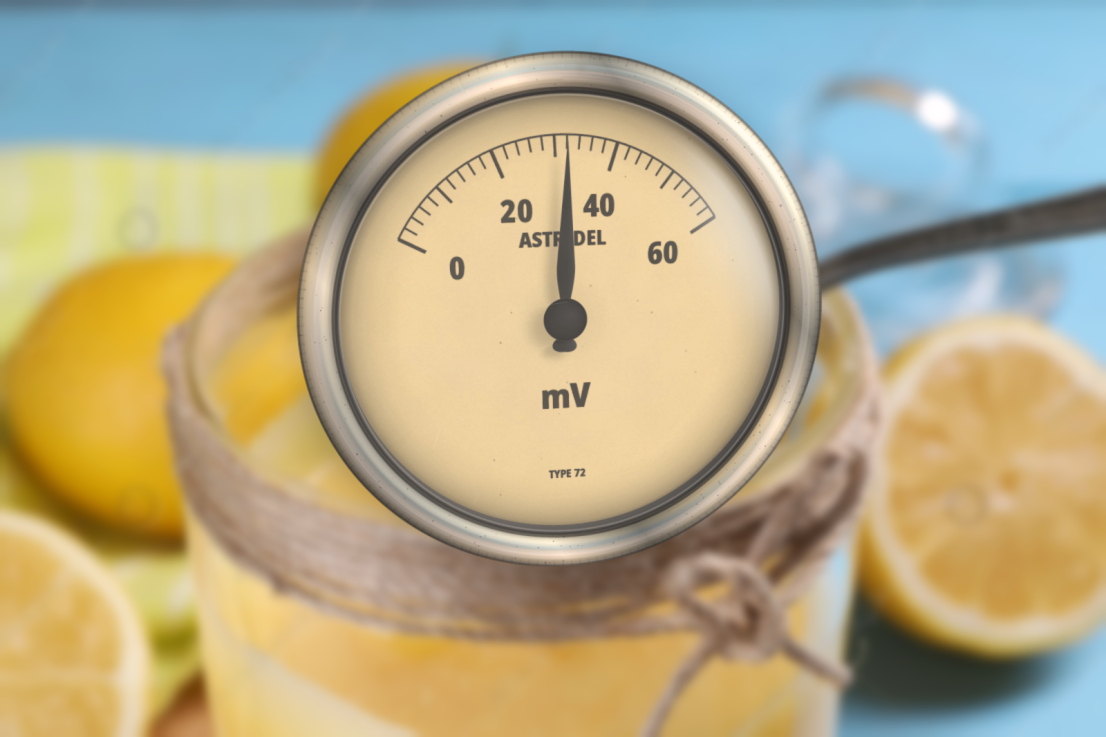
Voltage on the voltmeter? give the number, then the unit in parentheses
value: 32 (mV)
